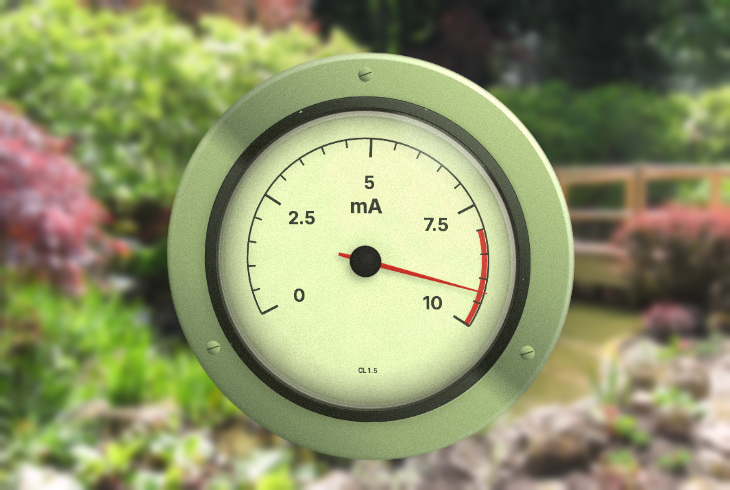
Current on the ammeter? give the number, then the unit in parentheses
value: 9.25 (mA)
